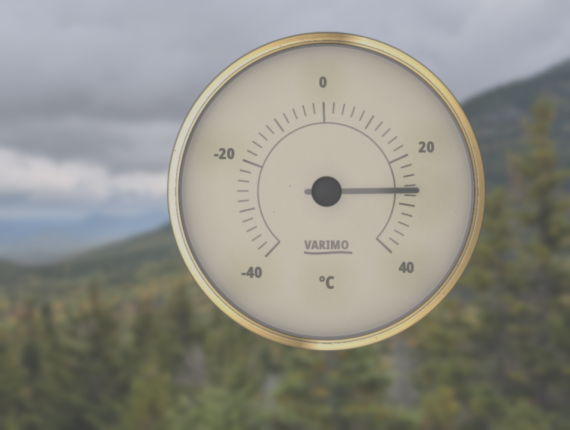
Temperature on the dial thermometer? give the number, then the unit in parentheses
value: 27 (°C)
